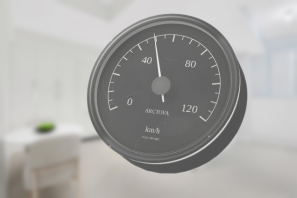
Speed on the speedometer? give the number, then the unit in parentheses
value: 50 (km/h)
